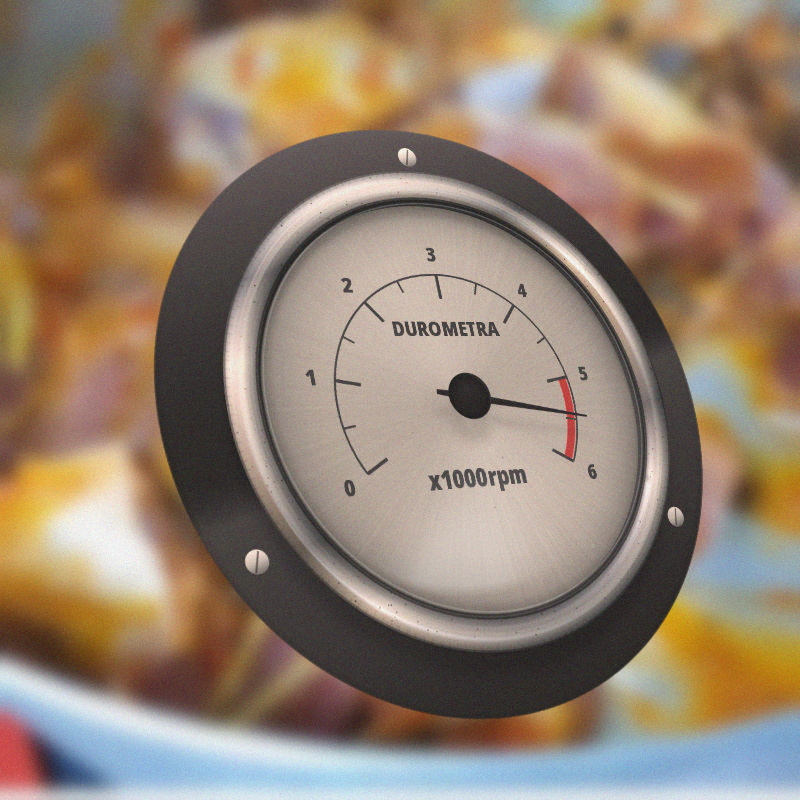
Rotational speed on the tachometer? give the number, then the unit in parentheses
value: 5500 (rpm)
